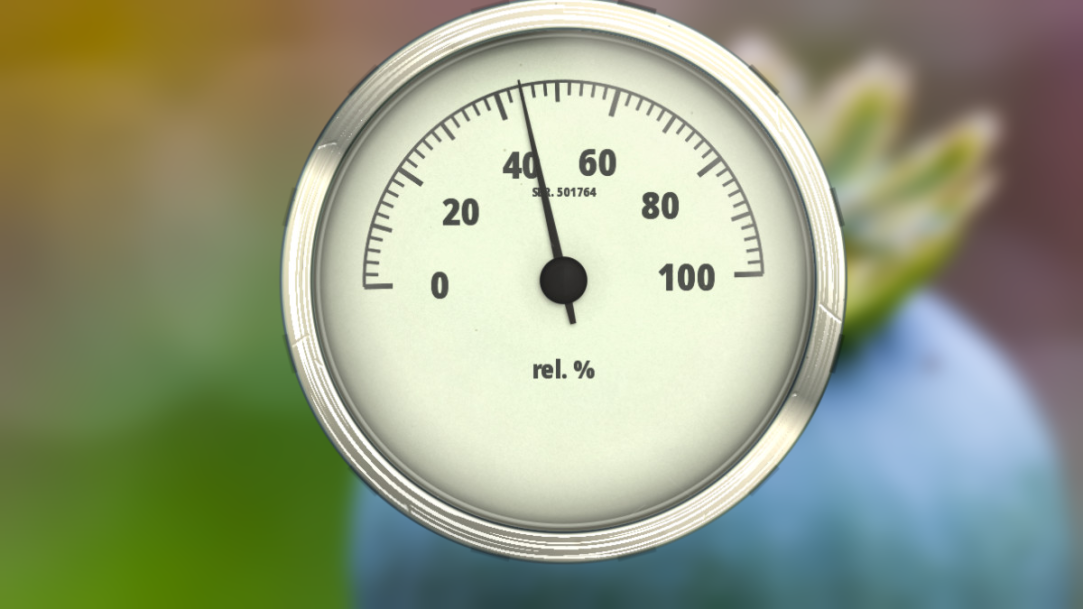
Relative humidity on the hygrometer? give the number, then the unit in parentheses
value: 44 (%)
